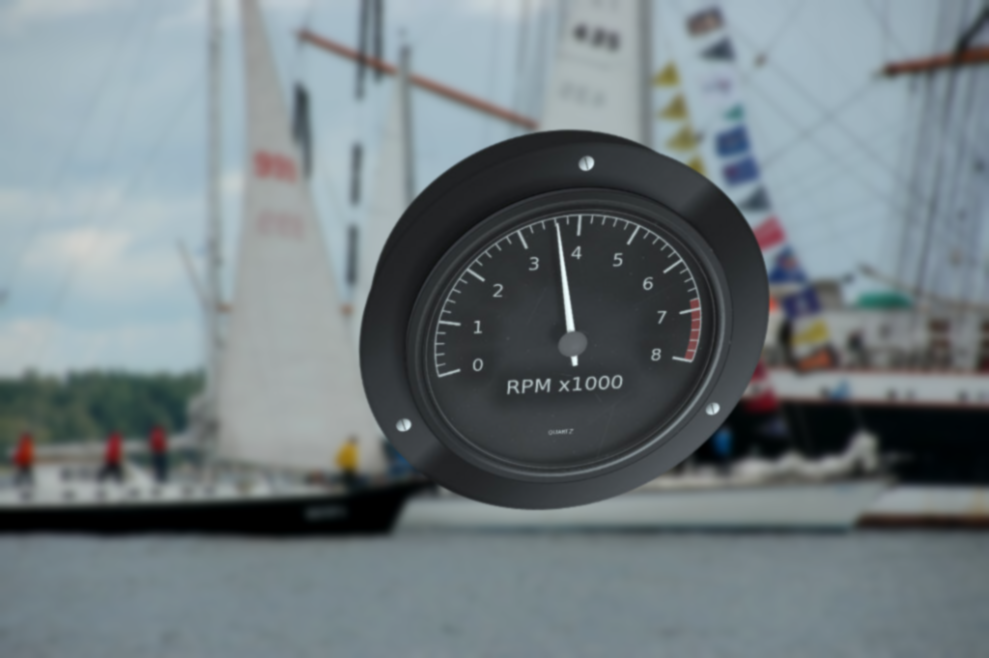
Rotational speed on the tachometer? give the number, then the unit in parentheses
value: 3600 (rpm)
